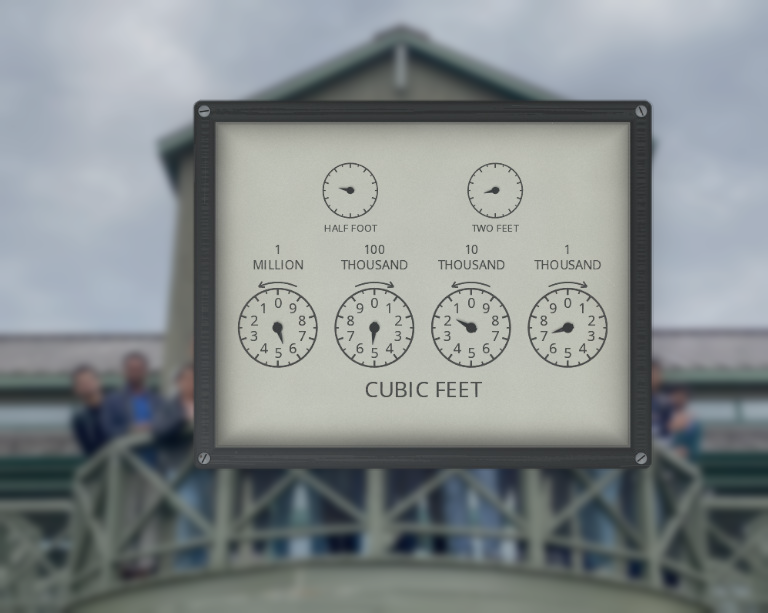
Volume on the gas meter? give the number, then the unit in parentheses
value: 551700 (ft³)
